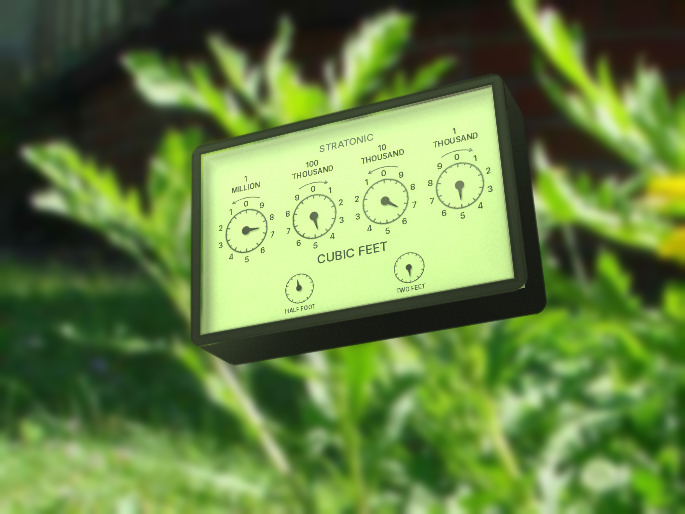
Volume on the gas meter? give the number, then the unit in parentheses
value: 746500 (ft³)
